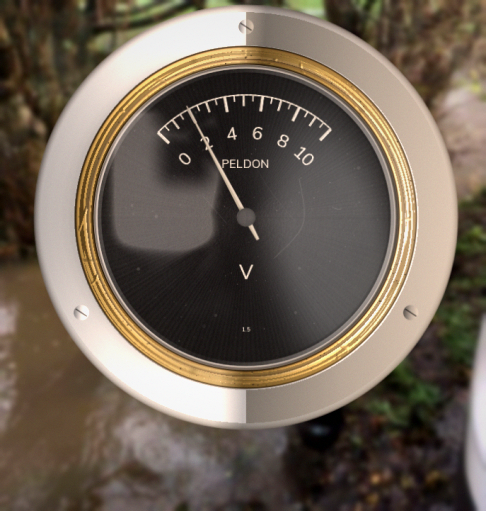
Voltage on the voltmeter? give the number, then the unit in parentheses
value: 2 (V)
